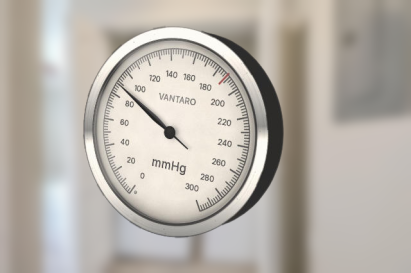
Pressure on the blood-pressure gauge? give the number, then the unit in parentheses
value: 90 (mmHg)
